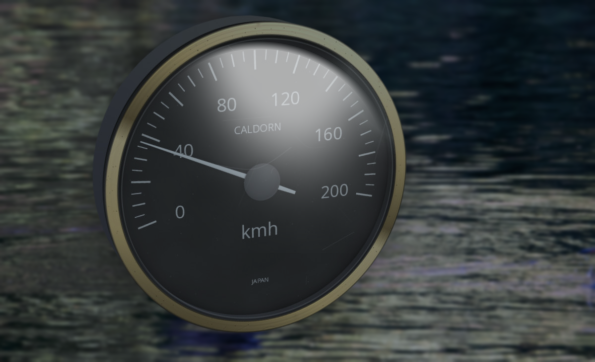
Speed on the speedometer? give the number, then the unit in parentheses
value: 37.5 (km/h)
